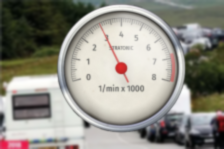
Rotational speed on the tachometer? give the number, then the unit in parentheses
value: 3000 (rpm)
